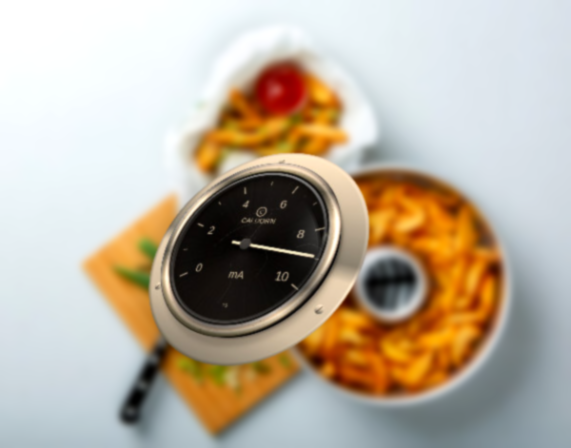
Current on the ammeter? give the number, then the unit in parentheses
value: 9 (mA)
